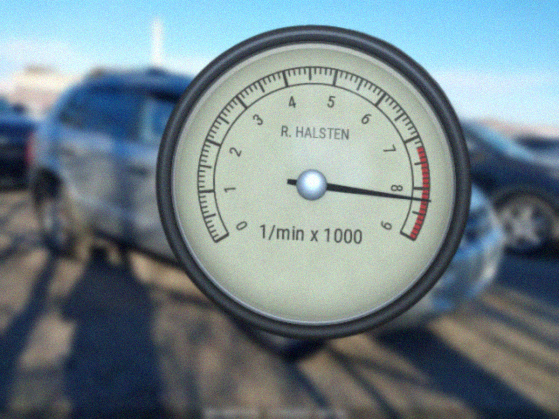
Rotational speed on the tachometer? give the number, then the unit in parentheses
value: 8200 (rpm)
